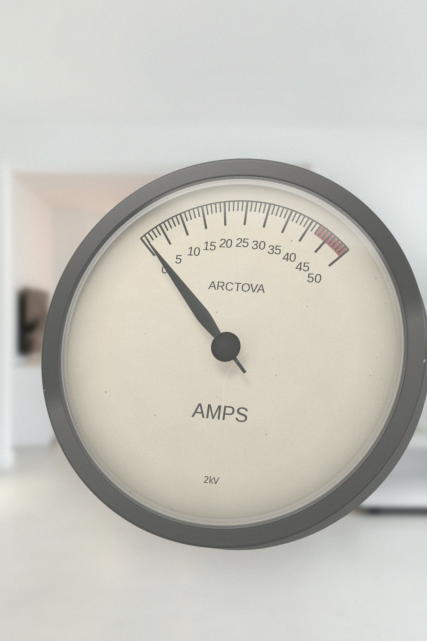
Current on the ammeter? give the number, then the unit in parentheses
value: 1 (A)
